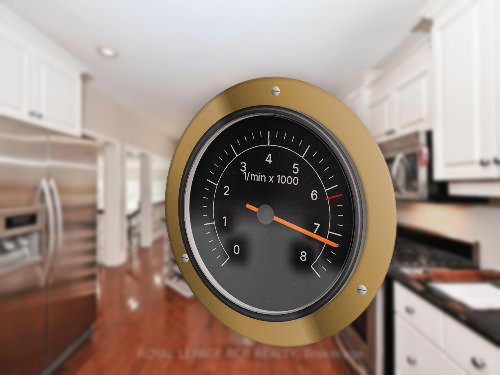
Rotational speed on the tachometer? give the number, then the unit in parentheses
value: 7200 (rpm)
